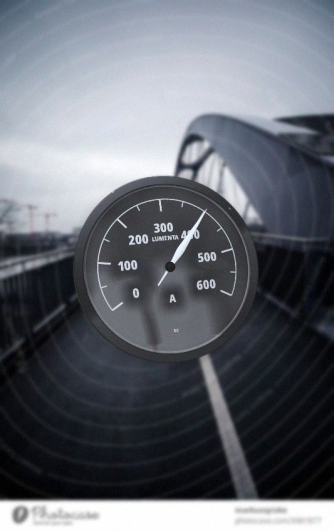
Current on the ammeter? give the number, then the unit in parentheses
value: 400 (A)
